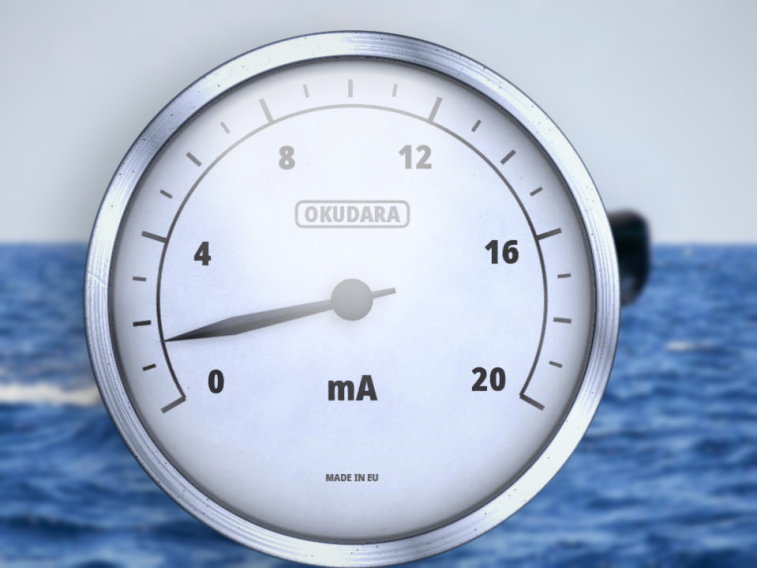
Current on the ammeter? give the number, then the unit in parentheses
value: 1.5 (mA)
